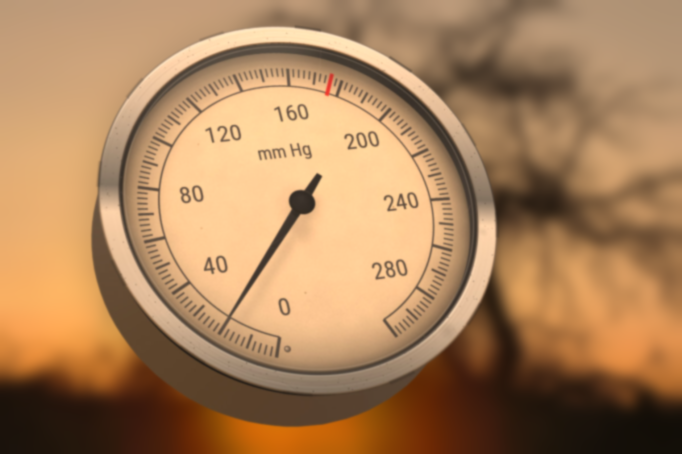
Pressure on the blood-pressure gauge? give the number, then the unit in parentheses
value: 20 (mmHg)
